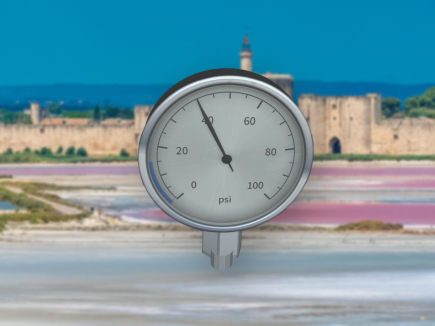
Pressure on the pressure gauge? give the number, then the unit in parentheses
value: 40 (psi)
